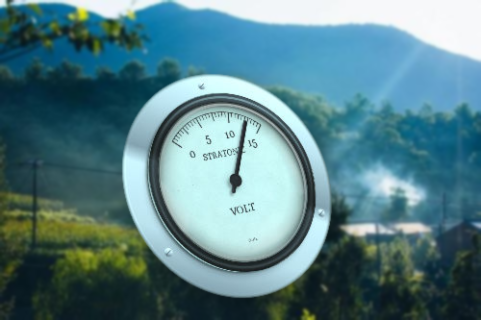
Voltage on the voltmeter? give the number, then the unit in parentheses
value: 12.5 (V)
